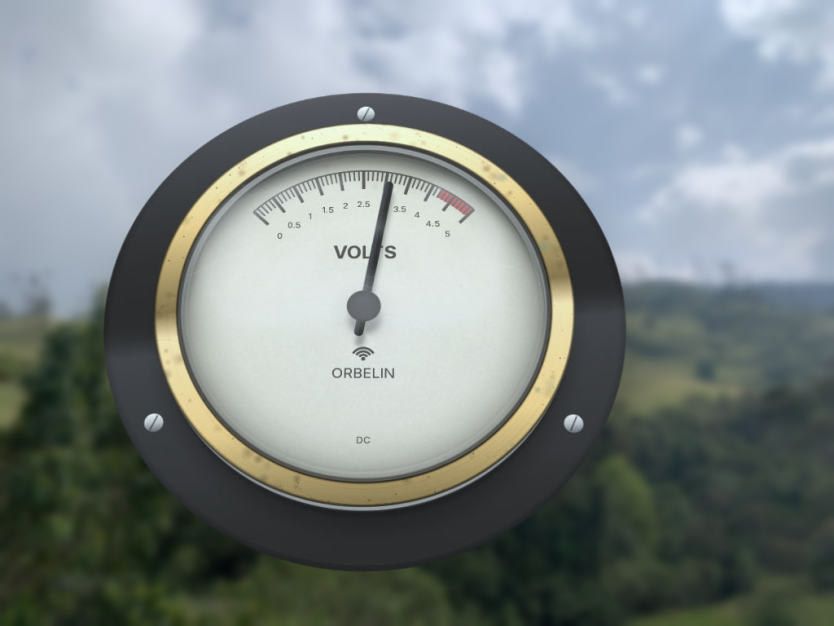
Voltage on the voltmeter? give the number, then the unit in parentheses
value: 3.1 (V)
